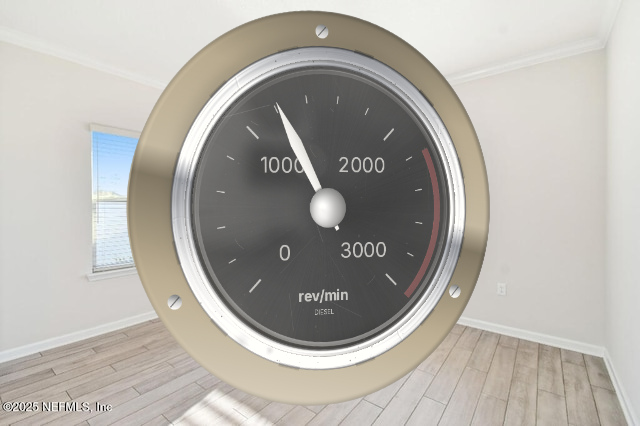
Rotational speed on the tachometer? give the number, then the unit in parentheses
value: 1200 (rpm)
